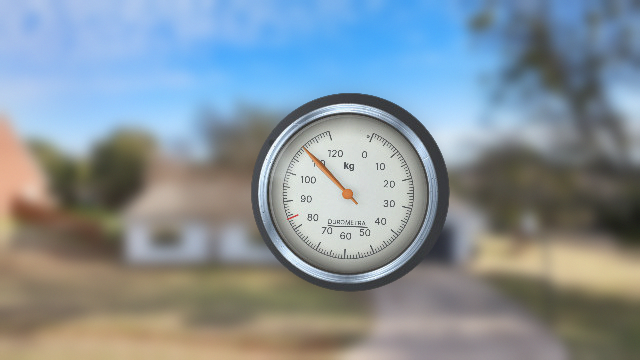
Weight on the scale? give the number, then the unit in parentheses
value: 110 (kg)
